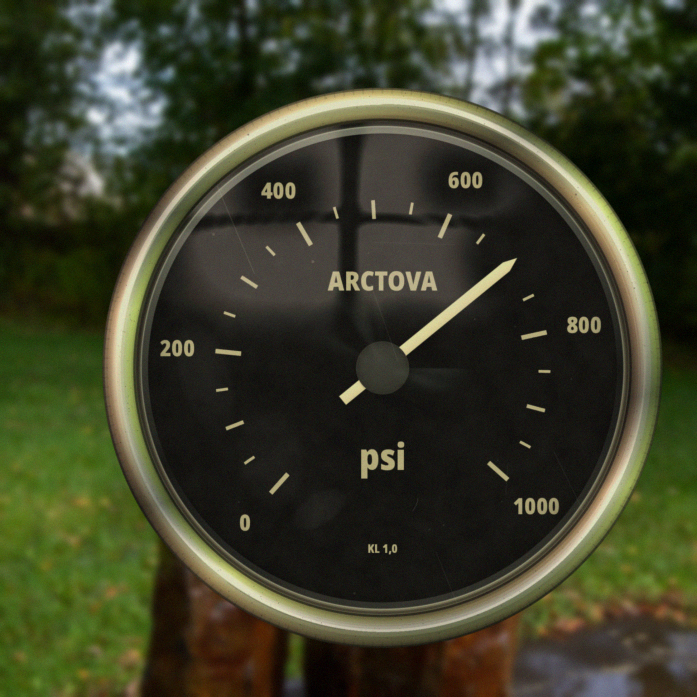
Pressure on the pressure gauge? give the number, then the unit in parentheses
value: 700 (psi)
